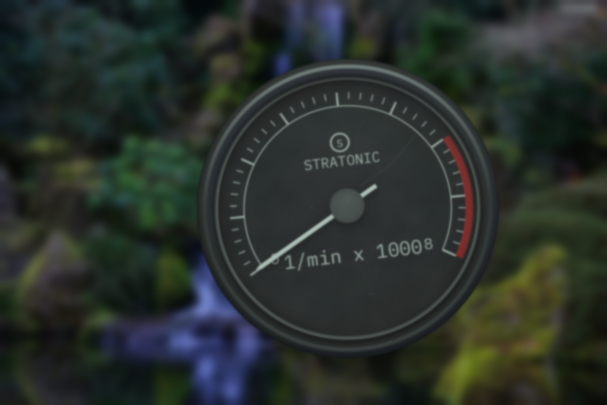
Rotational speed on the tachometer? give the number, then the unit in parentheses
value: 0 (rpm)
